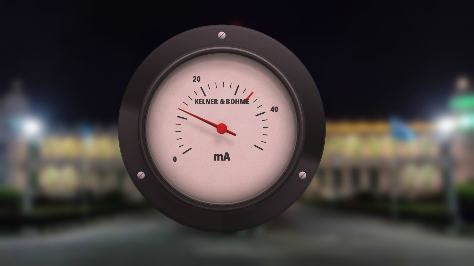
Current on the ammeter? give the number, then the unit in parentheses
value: 12 (mA)
